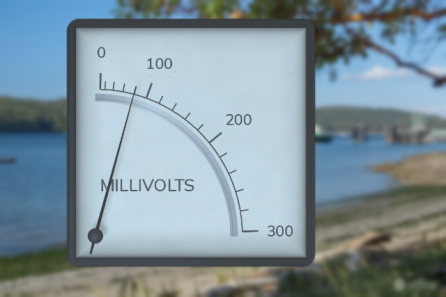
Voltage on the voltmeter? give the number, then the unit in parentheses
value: 80 (mV)
